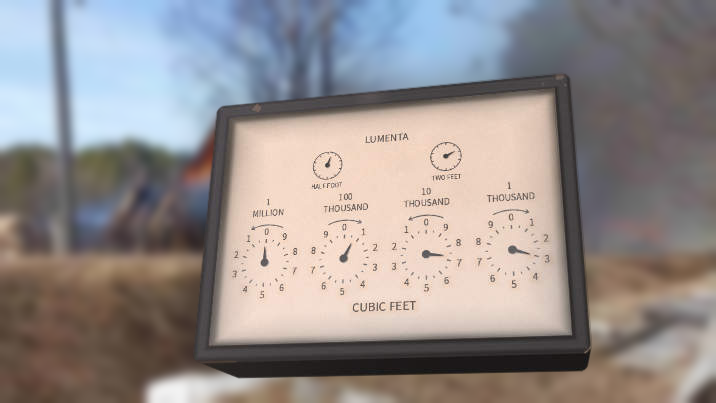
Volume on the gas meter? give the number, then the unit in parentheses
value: 7300 (ft³)
